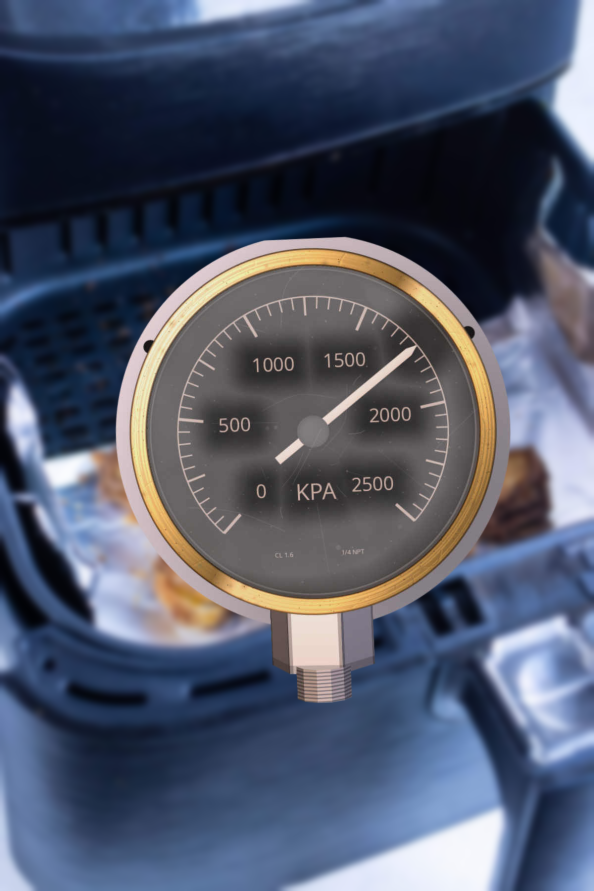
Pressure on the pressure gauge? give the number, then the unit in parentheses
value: 1750 (kPa)
